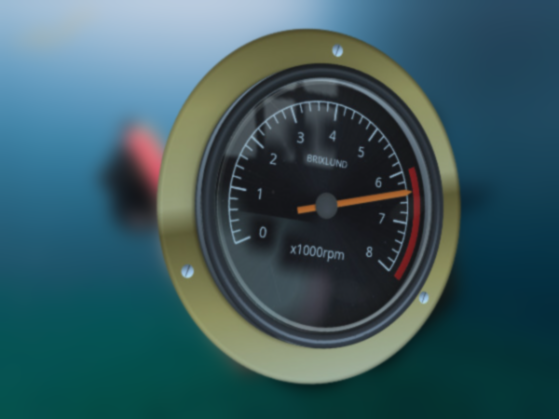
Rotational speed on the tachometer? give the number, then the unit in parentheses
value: 6400 (rpm)
